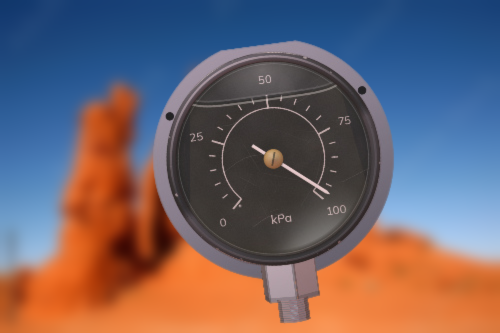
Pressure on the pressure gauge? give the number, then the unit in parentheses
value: 97.5 (kPa)
